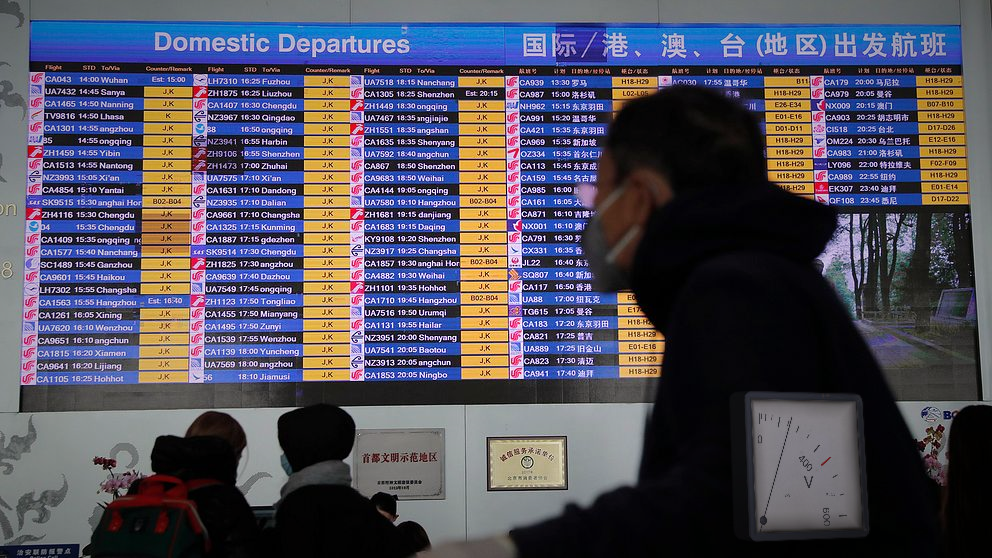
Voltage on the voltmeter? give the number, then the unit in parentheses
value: 250 (V)
